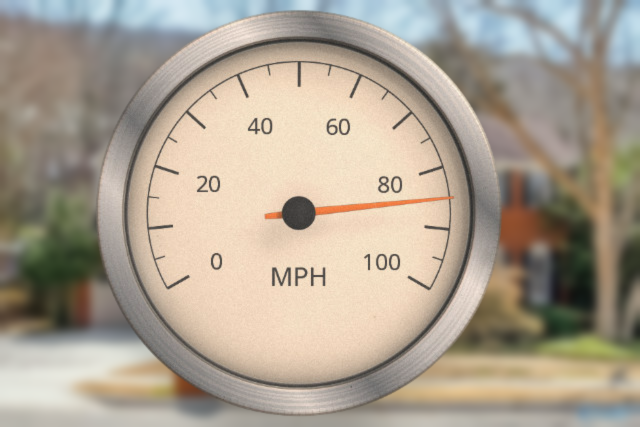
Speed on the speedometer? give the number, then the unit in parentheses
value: 85 (mph)
